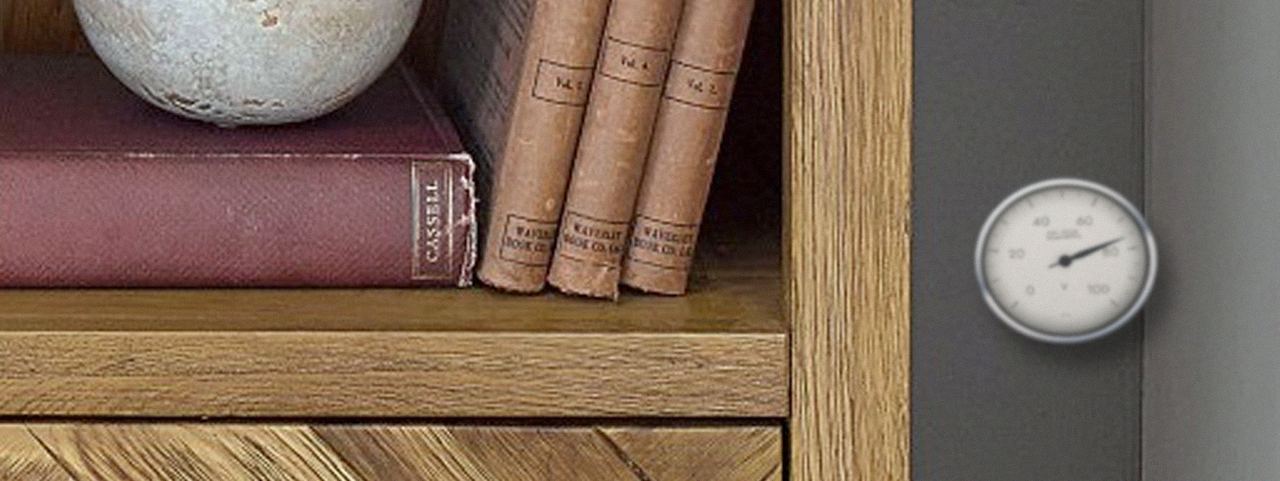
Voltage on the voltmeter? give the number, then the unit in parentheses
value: 75 (V)
